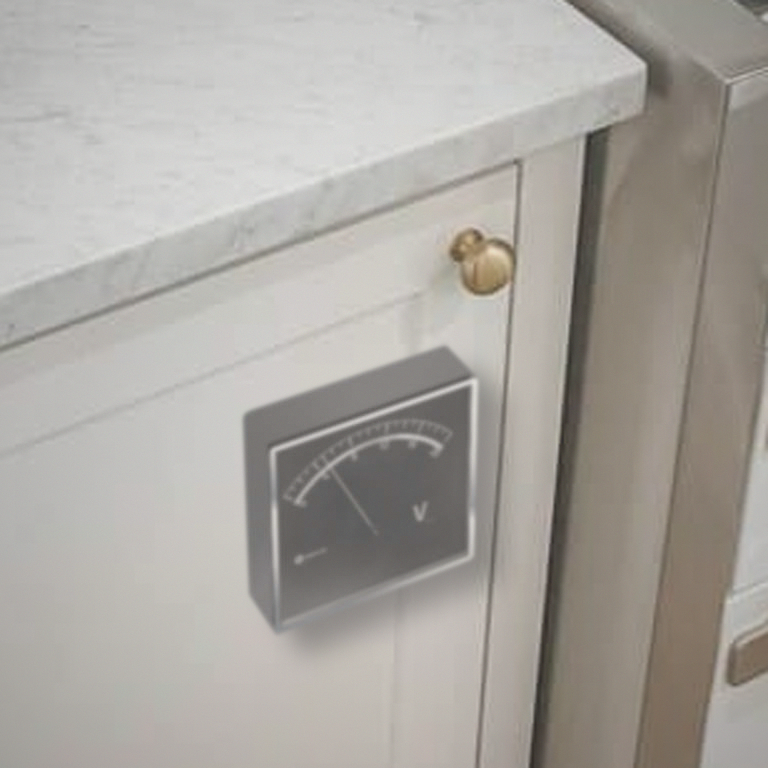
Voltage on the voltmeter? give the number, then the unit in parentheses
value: 5 (V)
